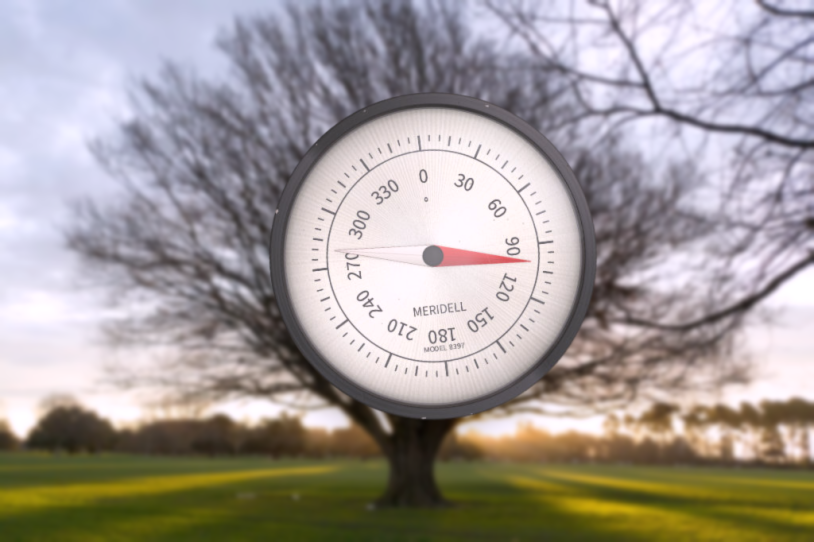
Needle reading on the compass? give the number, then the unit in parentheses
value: 100 (°)
